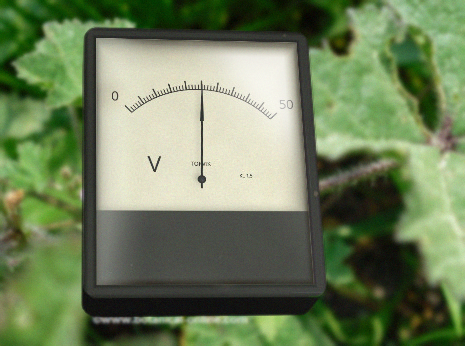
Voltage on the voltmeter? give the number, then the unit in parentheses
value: 25 (V)
